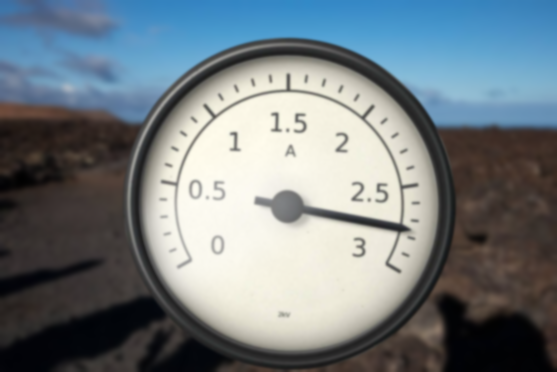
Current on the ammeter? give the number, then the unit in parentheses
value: 2.75 (A)
